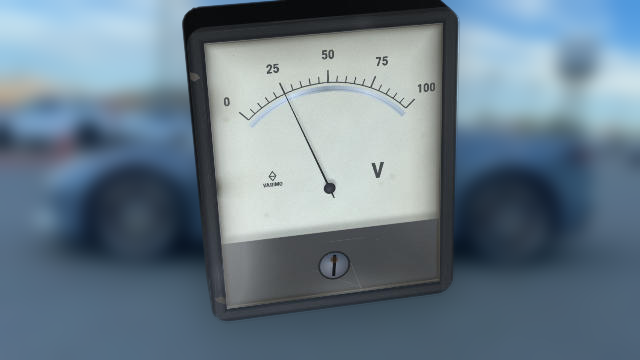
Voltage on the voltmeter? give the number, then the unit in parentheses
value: 25 (V)
